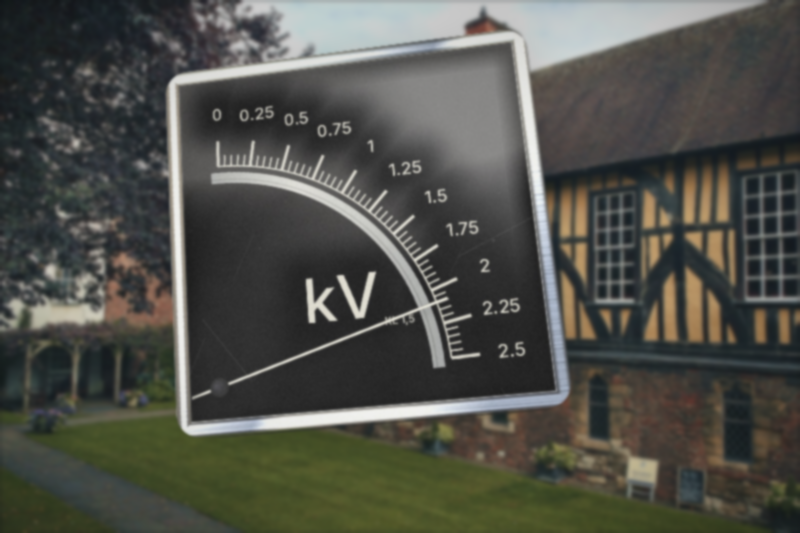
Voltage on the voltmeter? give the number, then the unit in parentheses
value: 2.1 (kV)
